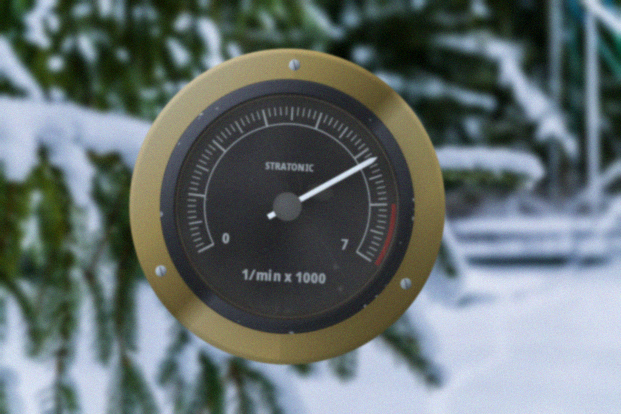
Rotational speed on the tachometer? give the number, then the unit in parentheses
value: 5200 (rpm)
